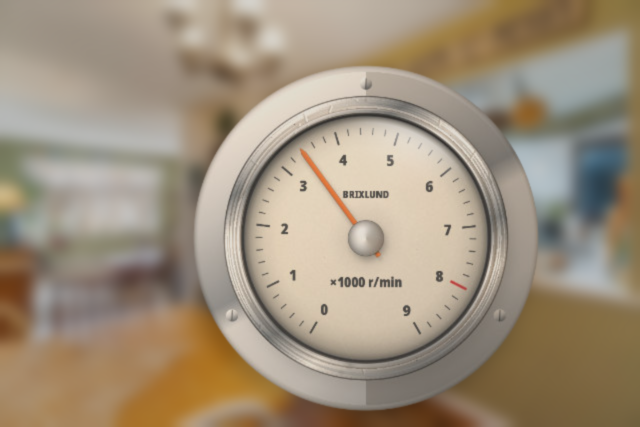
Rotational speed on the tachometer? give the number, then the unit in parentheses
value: 3400 (rpm)
